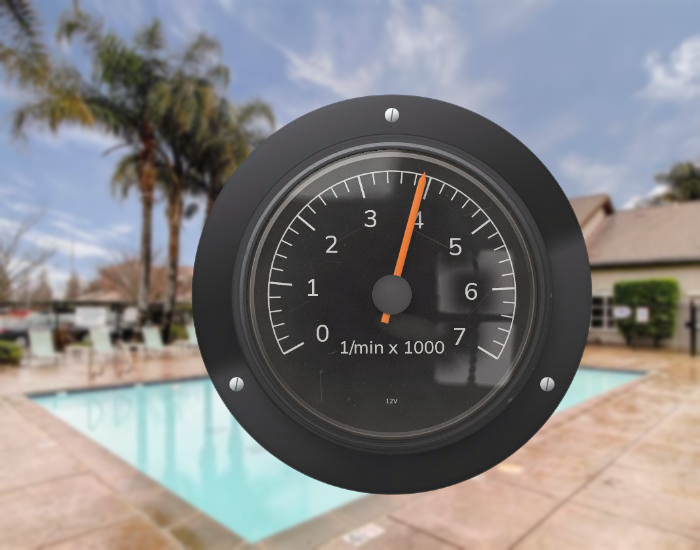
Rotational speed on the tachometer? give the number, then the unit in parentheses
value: 3900 (rpm)
